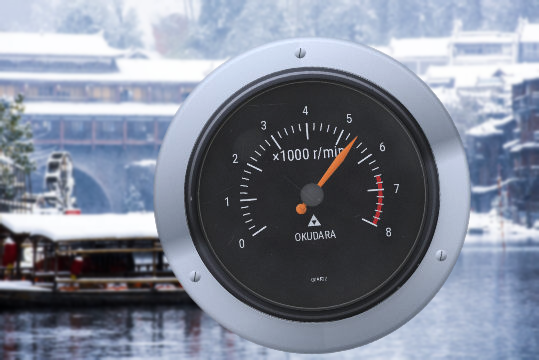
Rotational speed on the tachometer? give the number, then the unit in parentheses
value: 5400 (rpm)
